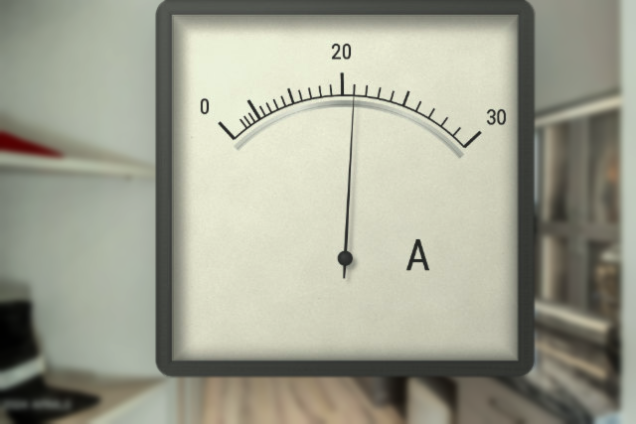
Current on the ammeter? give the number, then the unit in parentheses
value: 21 (A)
